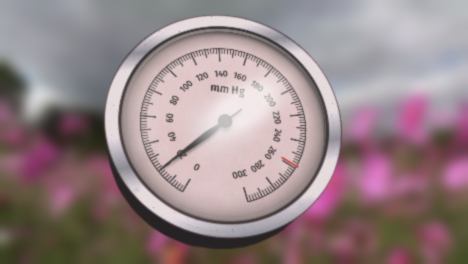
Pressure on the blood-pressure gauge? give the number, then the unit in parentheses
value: 20 (mmHg)
